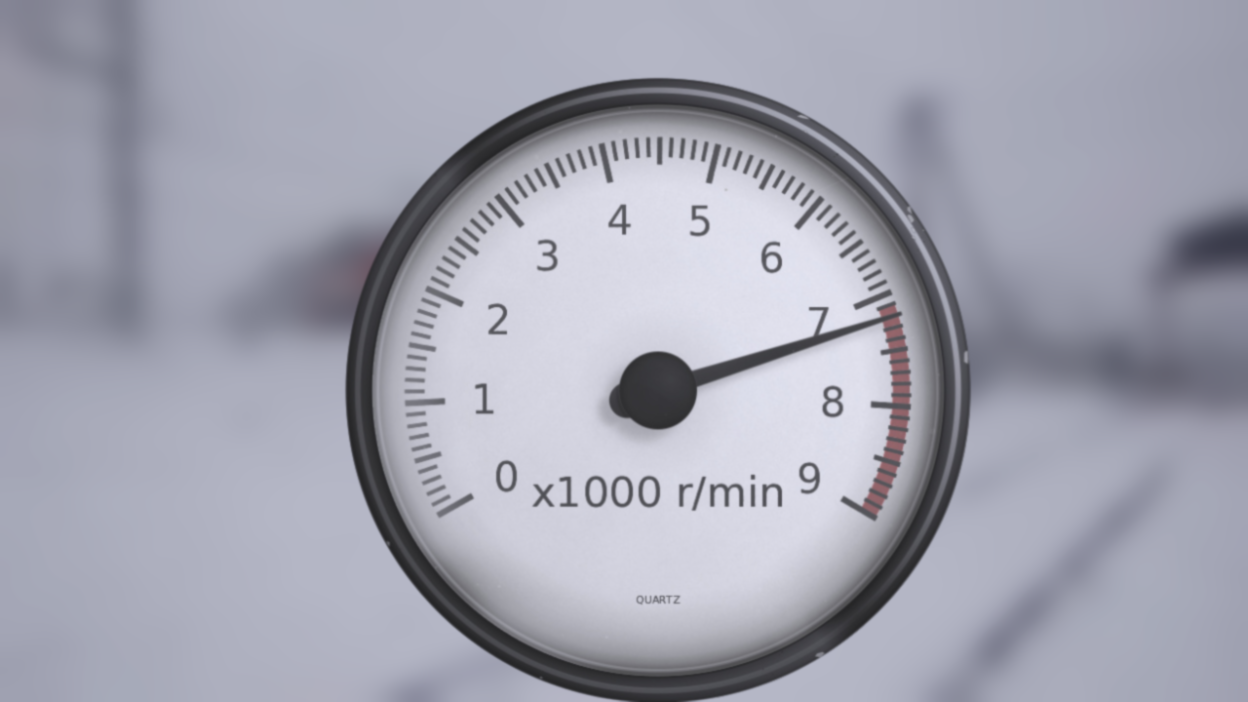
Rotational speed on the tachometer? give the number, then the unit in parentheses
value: 7200 (rpm)
